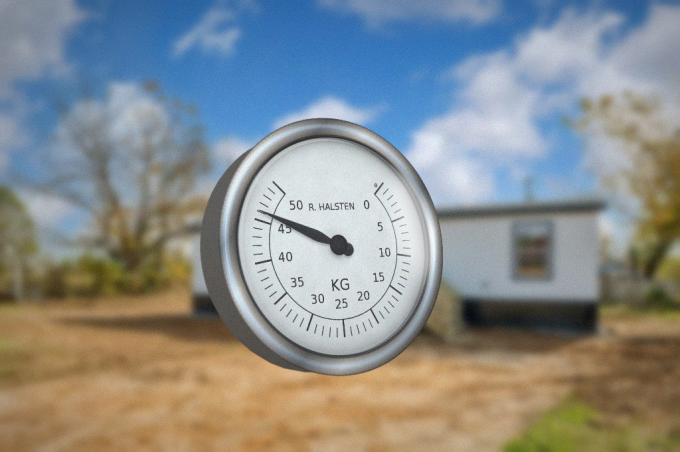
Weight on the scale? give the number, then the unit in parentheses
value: 46 (kg)
